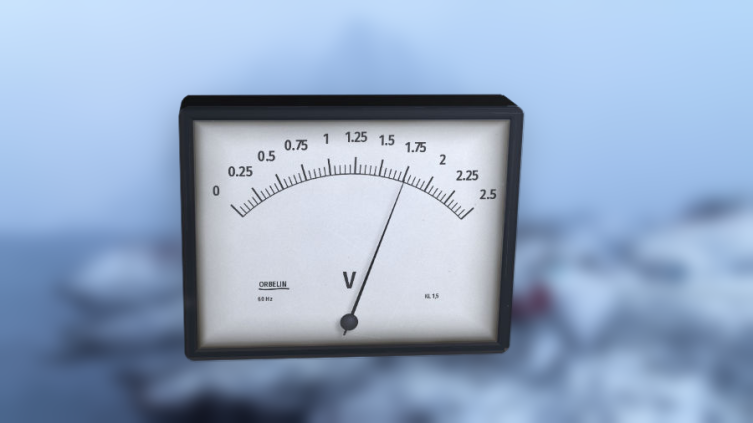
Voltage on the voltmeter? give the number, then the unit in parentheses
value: 1.75 (V)
